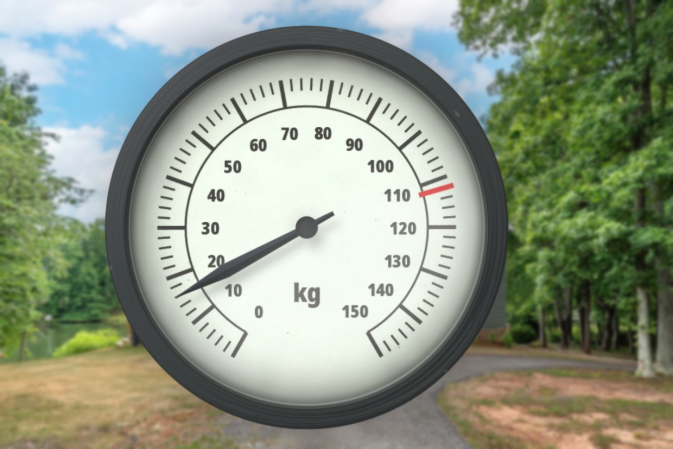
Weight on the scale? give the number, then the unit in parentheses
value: 16 (kg)
